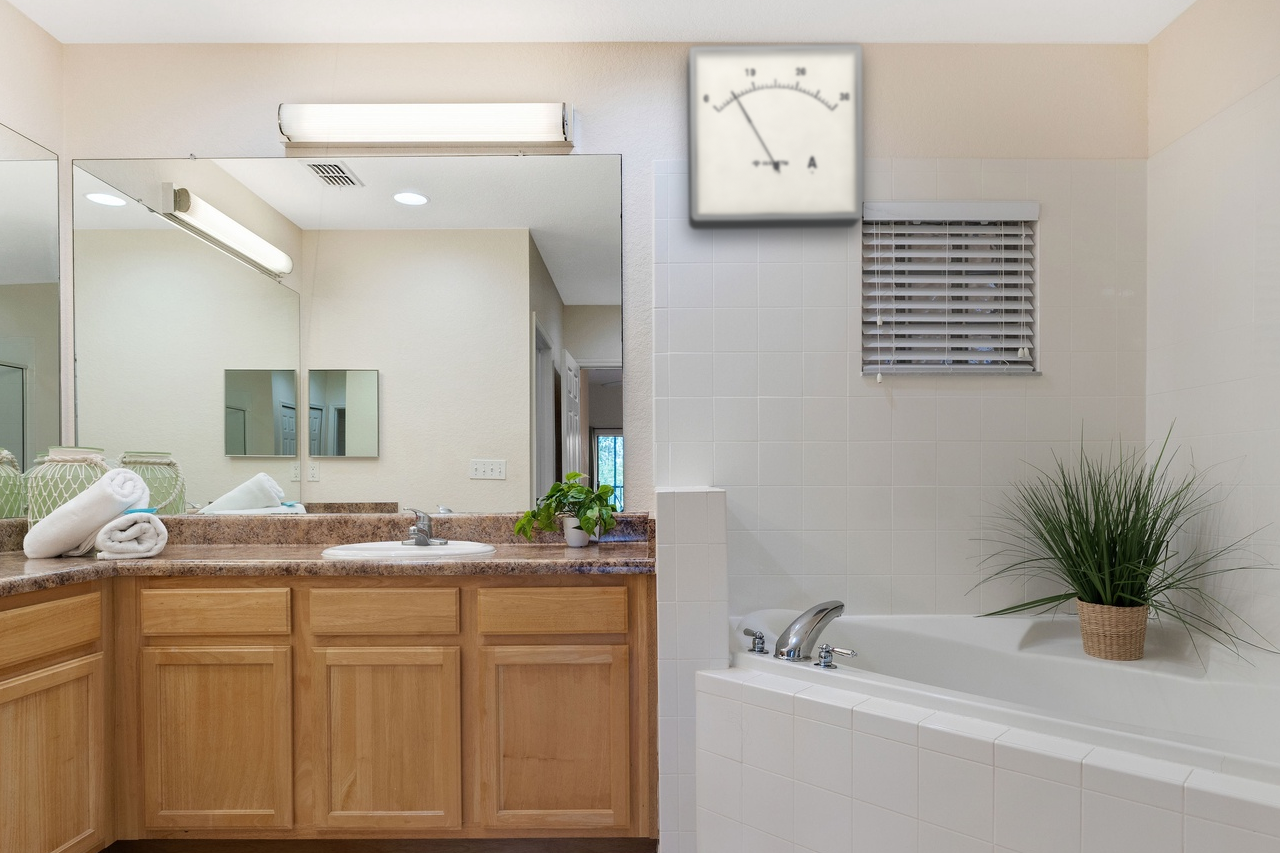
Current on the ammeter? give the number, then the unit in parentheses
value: 5 (A)
